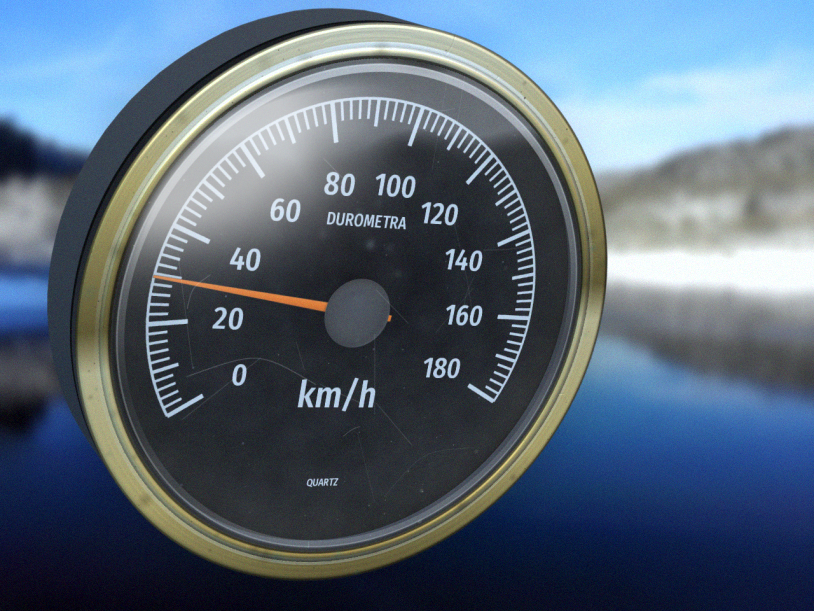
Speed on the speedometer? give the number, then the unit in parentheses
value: 30 (km/h)
